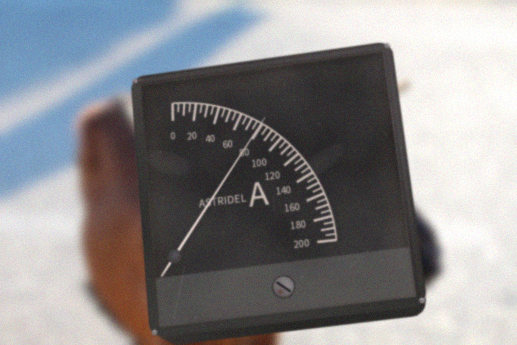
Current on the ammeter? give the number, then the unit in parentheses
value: 80 (A)
